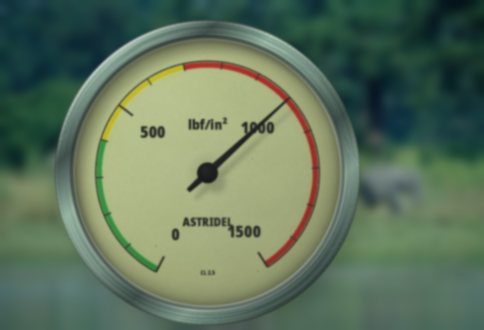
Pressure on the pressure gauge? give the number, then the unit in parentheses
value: 1000 (psi)
